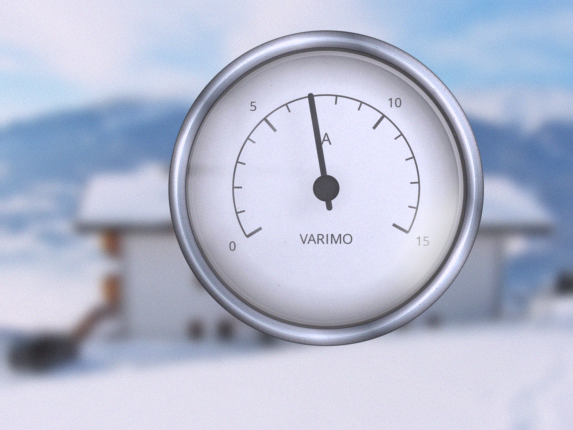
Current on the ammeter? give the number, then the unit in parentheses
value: 7 (A)
